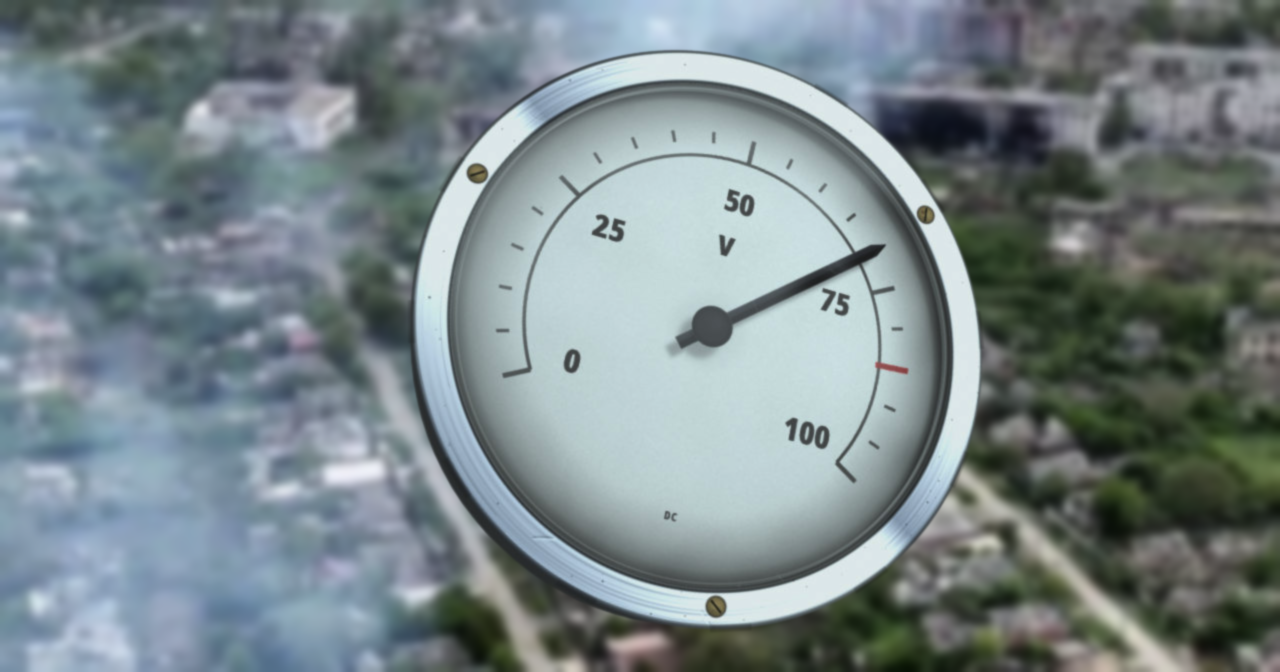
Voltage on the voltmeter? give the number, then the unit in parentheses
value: 70 (V)
